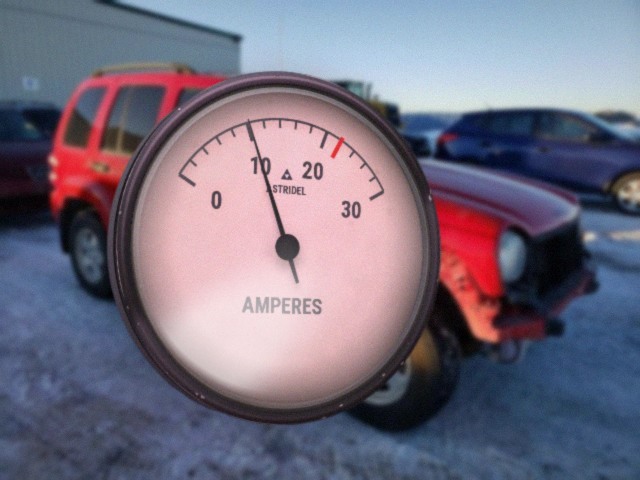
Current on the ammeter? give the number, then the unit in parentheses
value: 10 (A)
